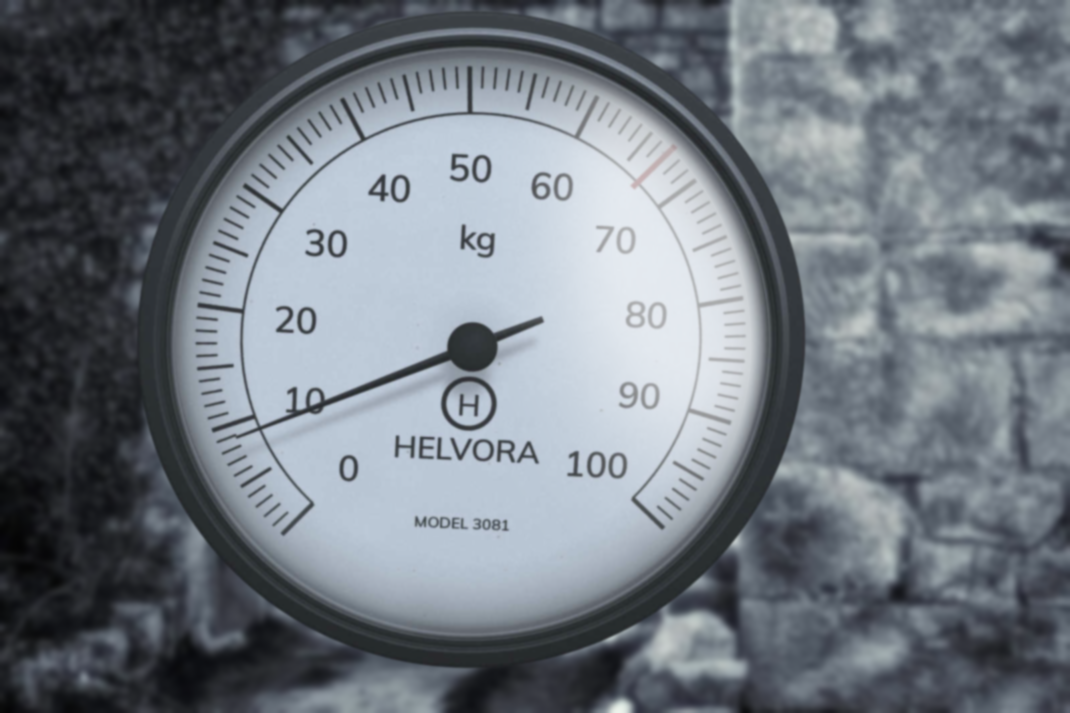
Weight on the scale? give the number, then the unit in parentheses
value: 9 (kg)
